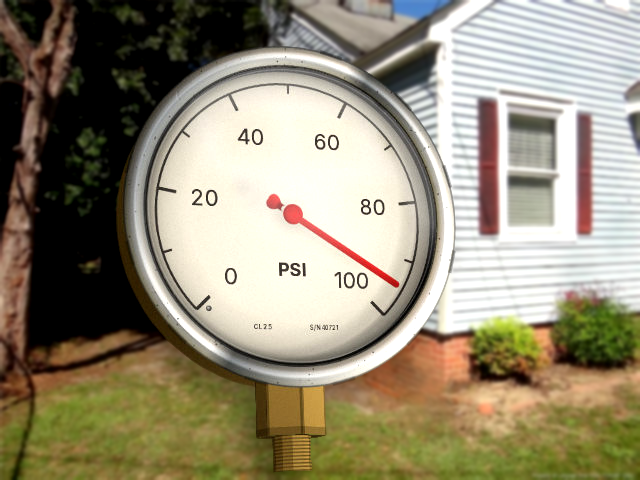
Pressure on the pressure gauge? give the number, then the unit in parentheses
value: 95 (psi)
